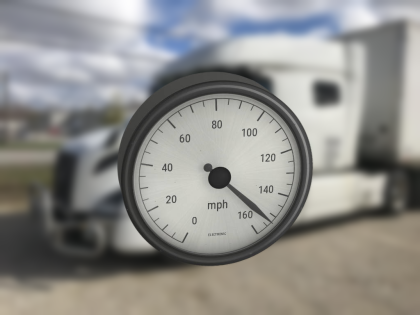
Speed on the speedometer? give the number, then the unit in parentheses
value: 152.5 (mph)
